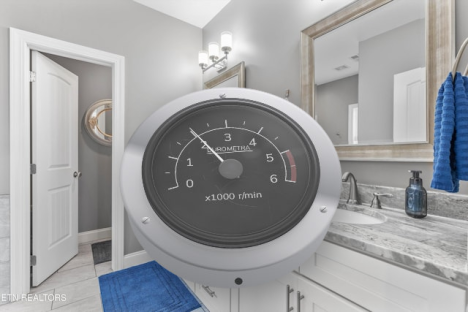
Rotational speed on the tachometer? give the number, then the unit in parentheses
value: 2000 (rpm)
